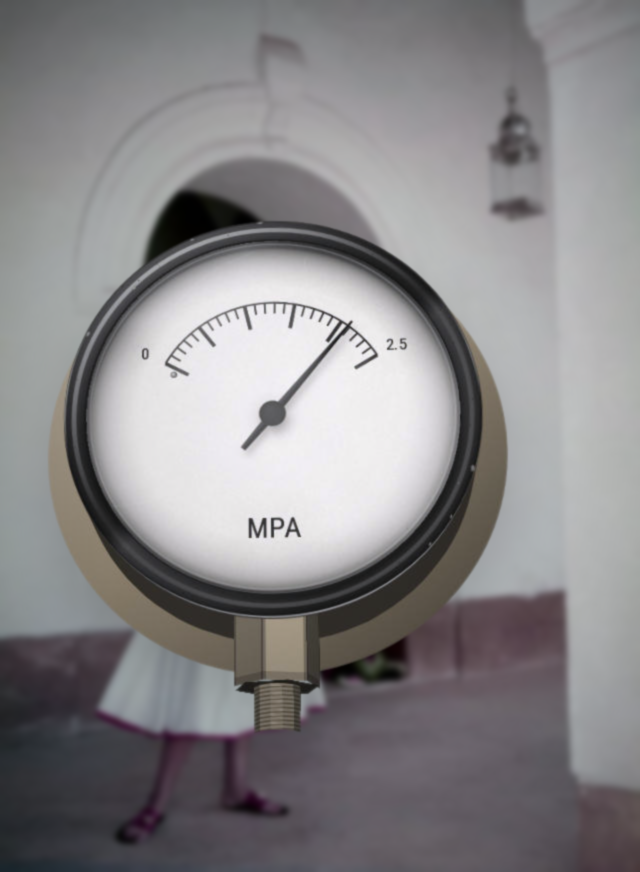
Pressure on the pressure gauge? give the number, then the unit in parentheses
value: 2.1 (MPa)
